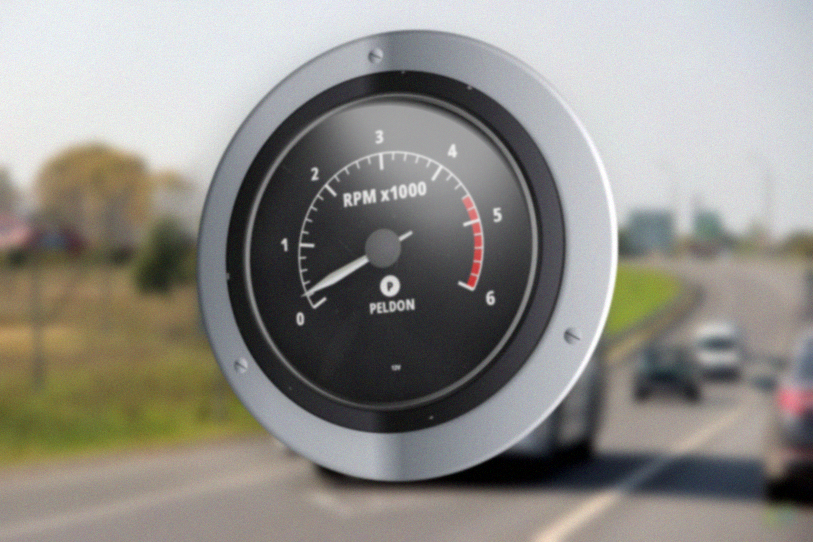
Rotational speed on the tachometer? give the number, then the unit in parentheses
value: 200 (rpm)
